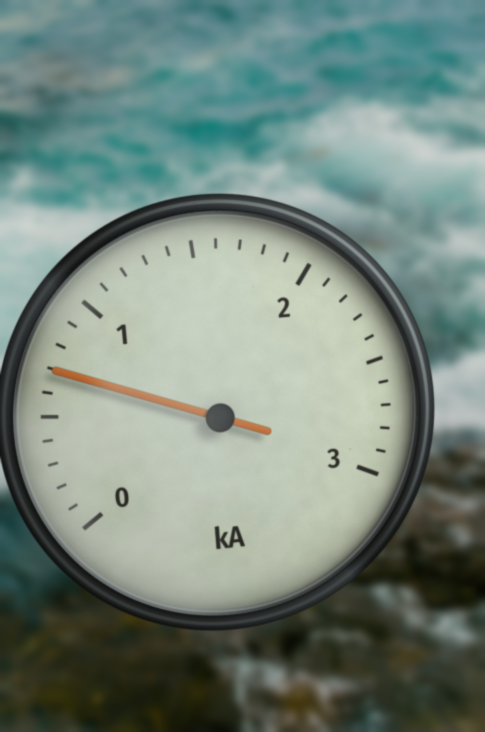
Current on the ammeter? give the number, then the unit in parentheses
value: 0.7 (kA)
